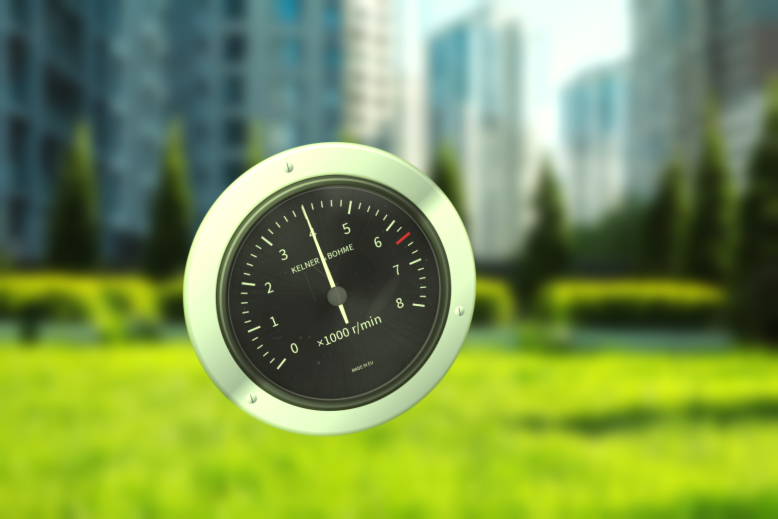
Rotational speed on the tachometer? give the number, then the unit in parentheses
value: 4000 (rpm)
